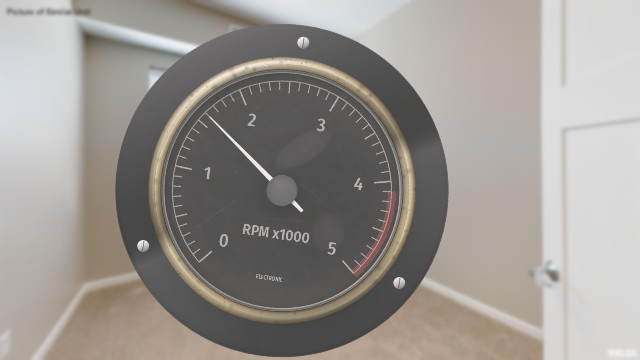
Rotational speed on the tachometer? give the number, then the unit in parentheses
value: 1600 (rpm)
